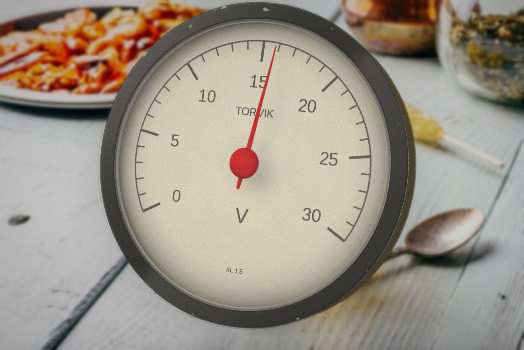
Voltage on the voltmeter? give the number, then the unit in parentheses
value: 16 (V)
